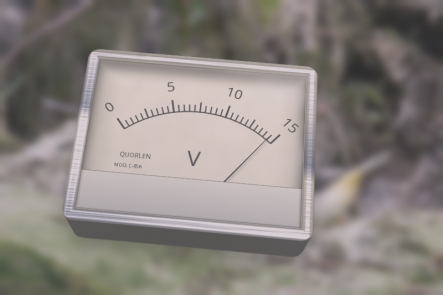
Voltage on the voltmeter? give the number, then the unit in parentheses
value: 14.5 (V)
